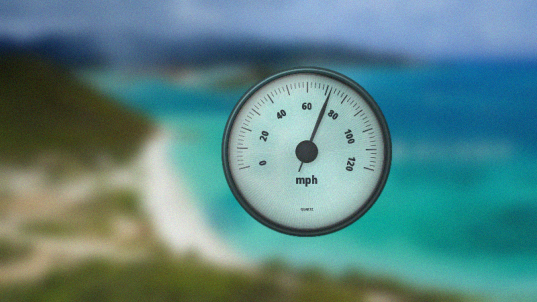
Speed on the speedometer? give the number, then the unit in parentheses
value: 72 (mph)
